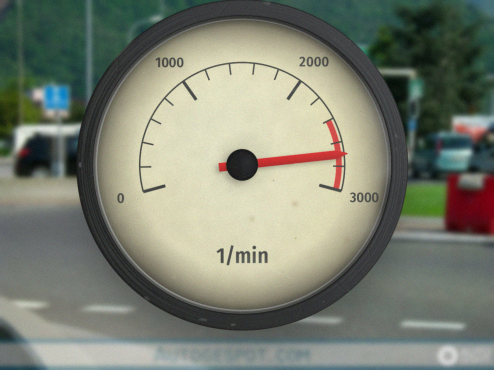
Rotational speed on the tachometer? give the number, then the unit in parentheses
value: 2700 (rpm)
